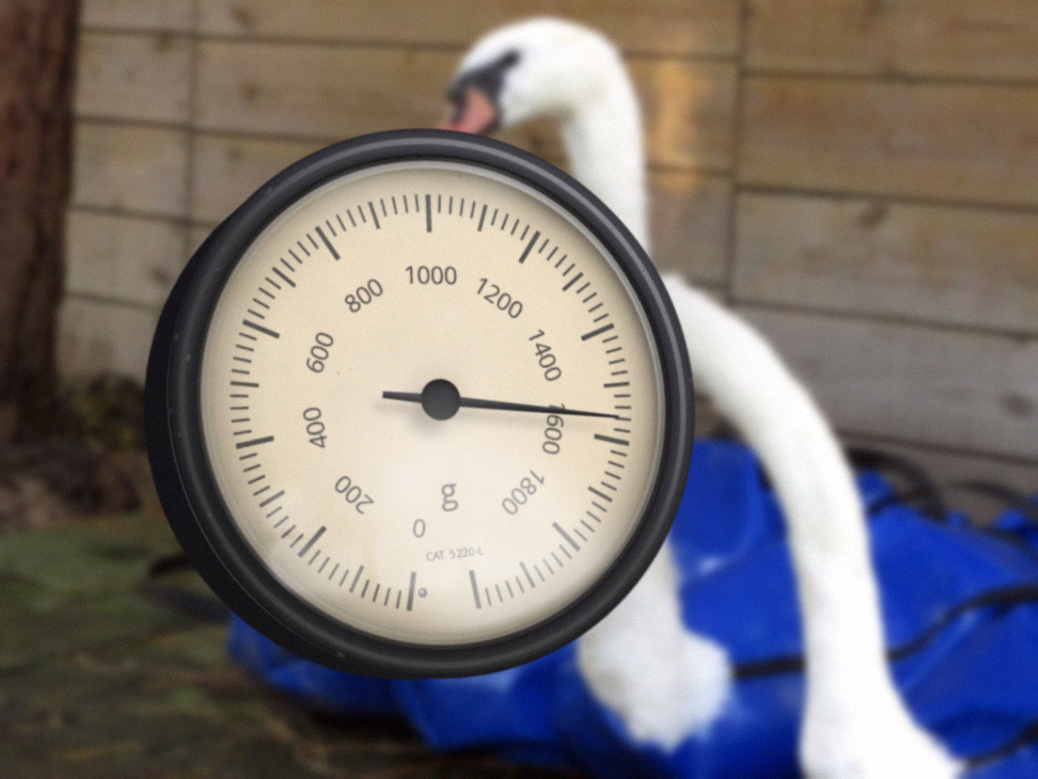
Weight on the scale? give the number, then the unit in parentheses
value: 1560 (g)
